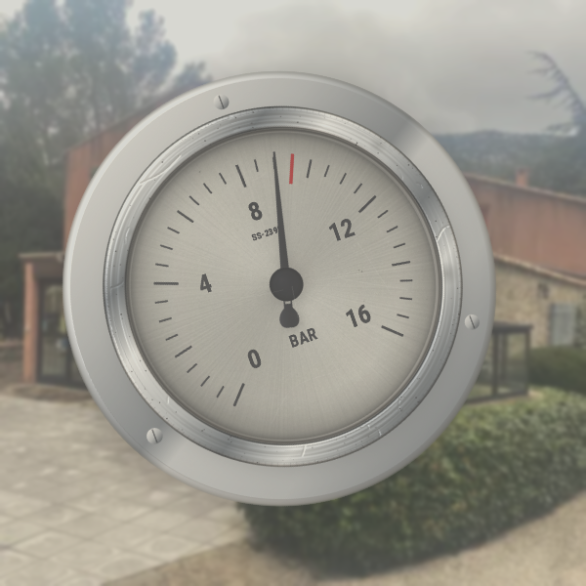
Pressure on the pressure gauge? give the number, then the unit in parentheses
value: 9 (bar)
